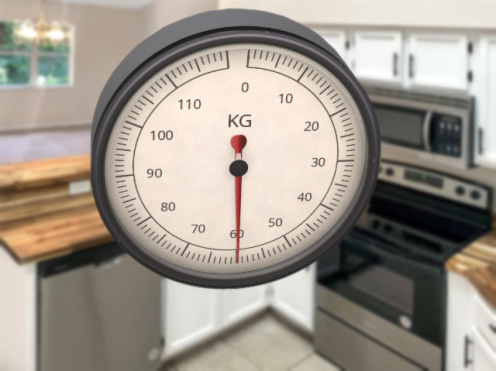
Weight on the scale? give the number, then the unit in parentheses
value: 60 (kg)
